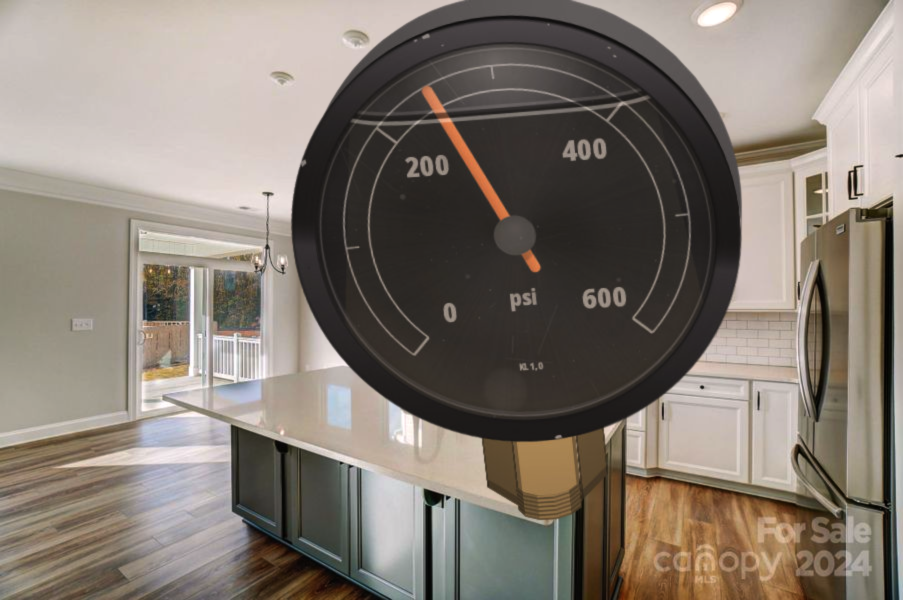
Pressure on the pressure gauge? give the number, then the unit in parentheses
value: 250 (psi)
